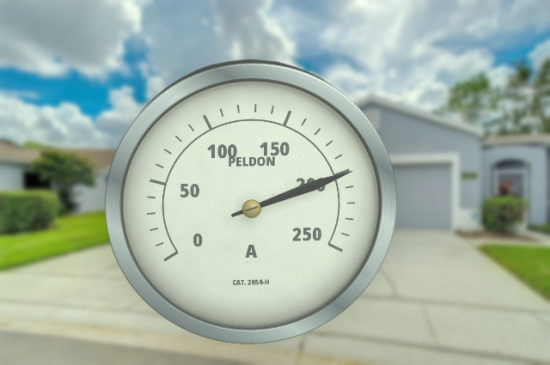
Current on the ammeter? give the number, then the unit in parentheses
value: 200 (A)
